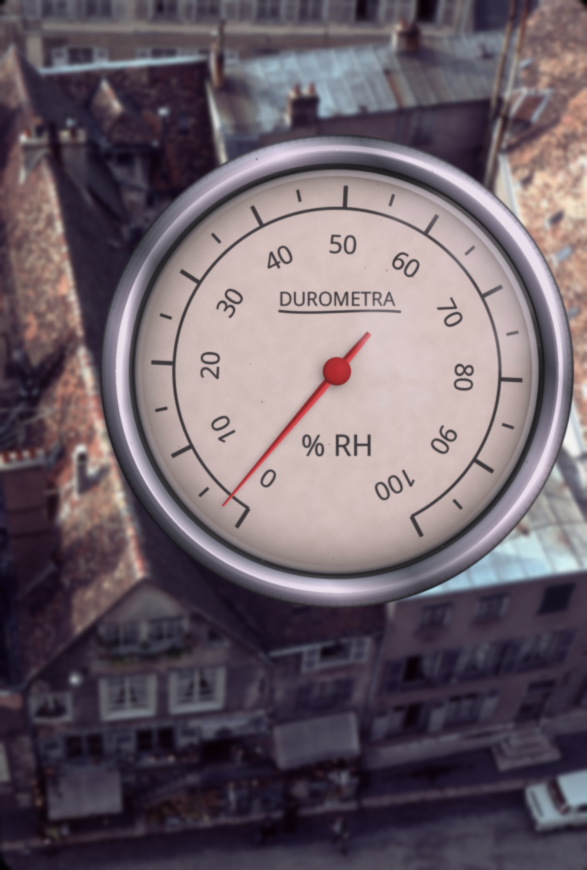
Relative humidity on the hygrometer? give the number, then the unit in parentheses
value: 2.5 (%)
